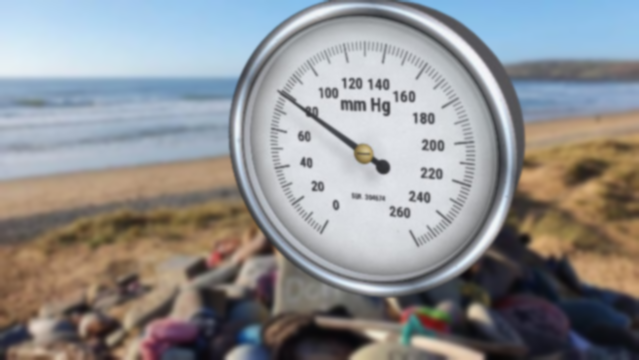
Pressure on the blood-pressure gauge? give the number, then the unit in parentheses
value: 80 (mmHg)
